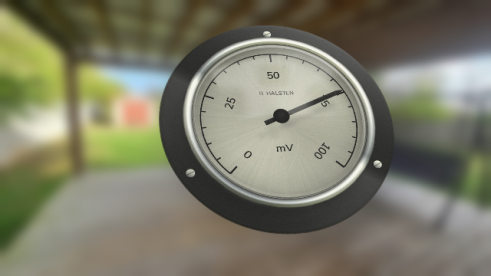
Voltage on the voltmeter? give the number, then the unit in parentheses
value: 75 (mV)
